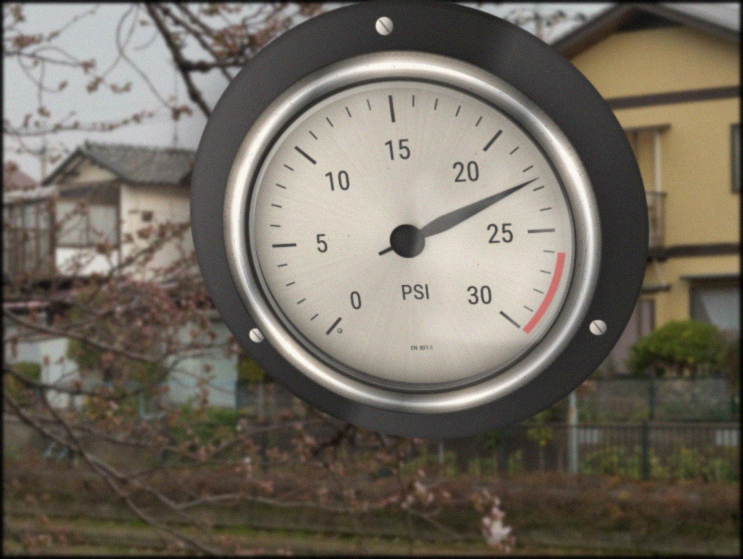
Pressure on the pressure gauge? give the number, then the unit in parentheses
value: 22.5 (psi)
